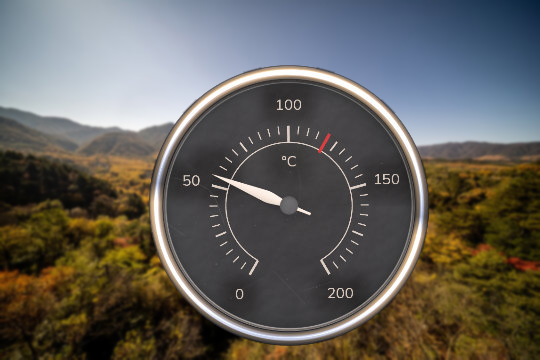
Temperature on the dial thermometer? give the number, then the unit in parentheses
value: 55 (°C)
